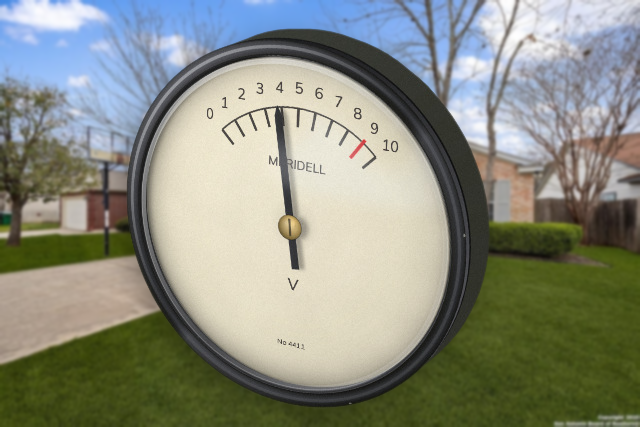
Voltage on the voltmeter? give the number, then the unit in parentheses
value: 4 (V)
